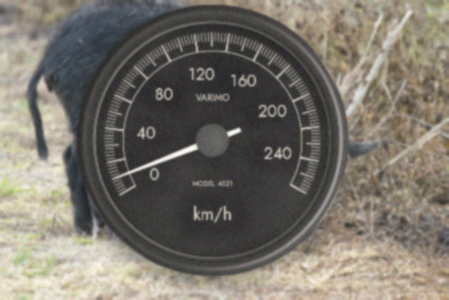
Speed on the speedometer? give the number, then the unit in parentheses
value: 10 (km/h)
